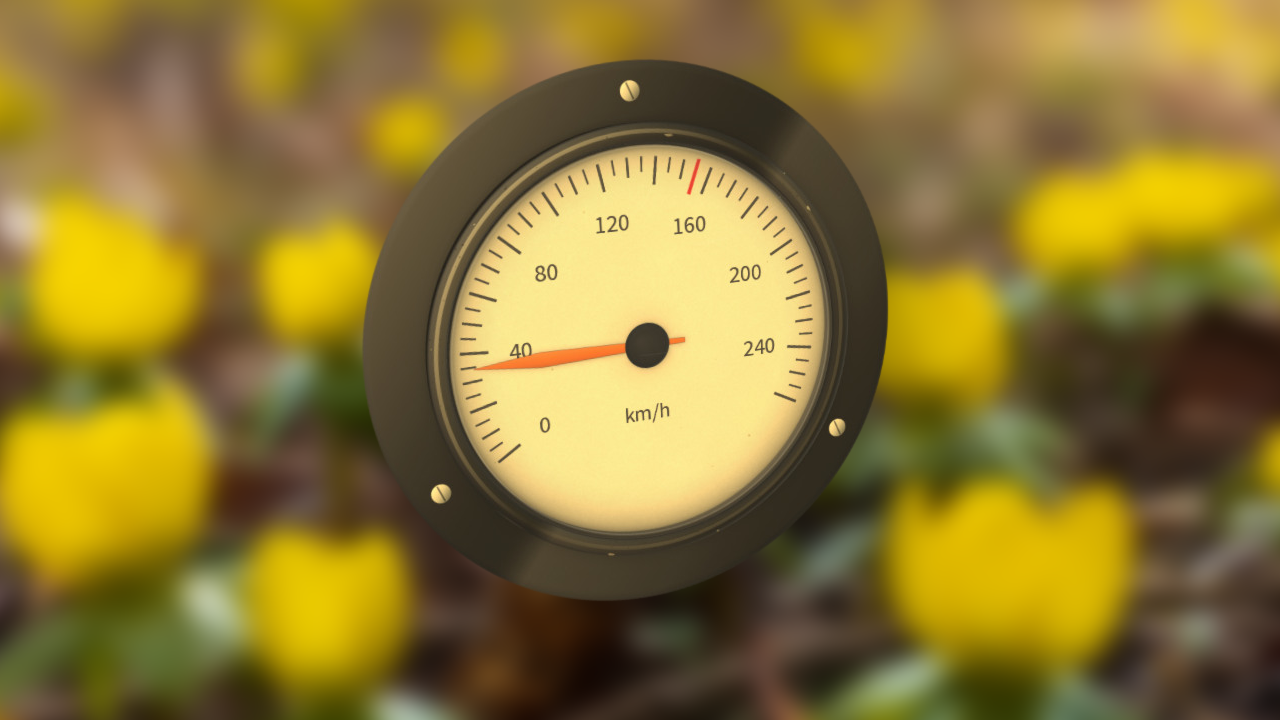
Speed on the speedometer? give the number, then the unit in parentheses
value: 35 (km/h)
